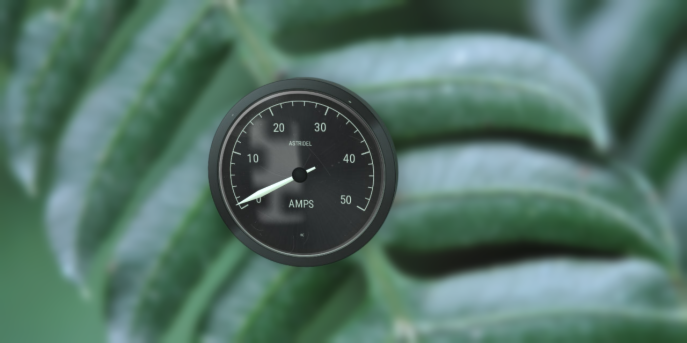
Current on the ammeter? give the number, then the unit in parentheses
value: 1 (A)
